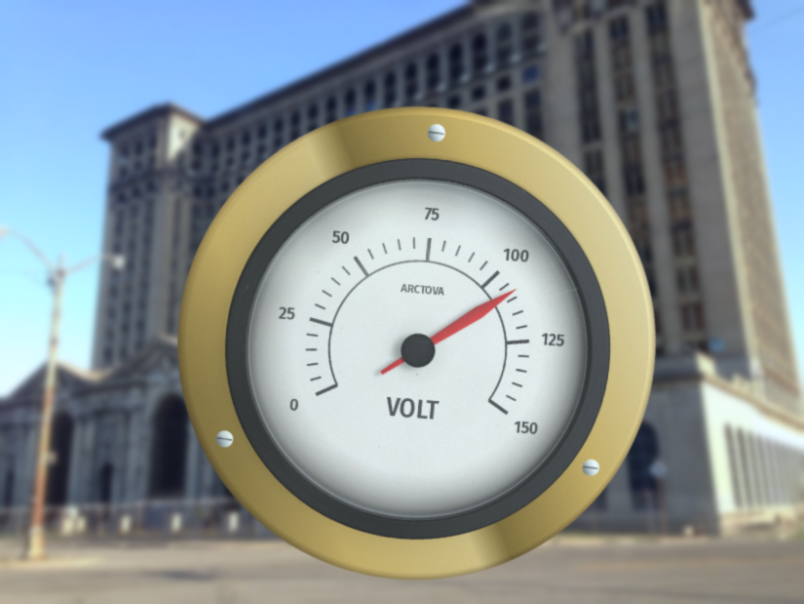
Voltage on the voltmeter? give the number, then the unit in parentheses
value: 107.5 (V)
